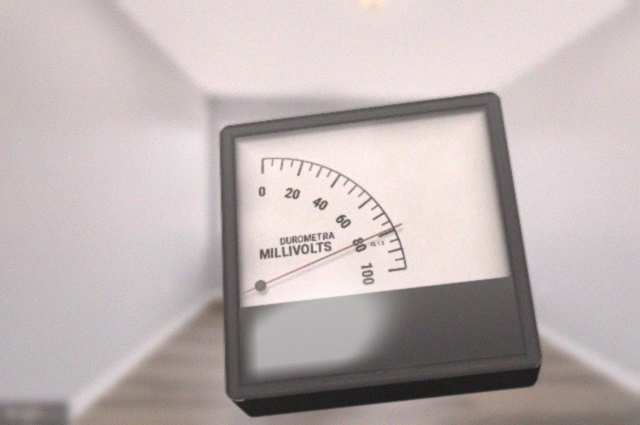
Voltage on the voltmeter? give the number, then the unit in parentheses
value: 80 (mV)
